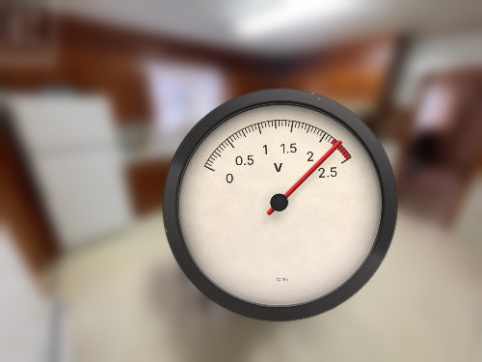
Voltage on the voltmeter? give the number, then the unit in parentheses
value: 2.25 (V)
